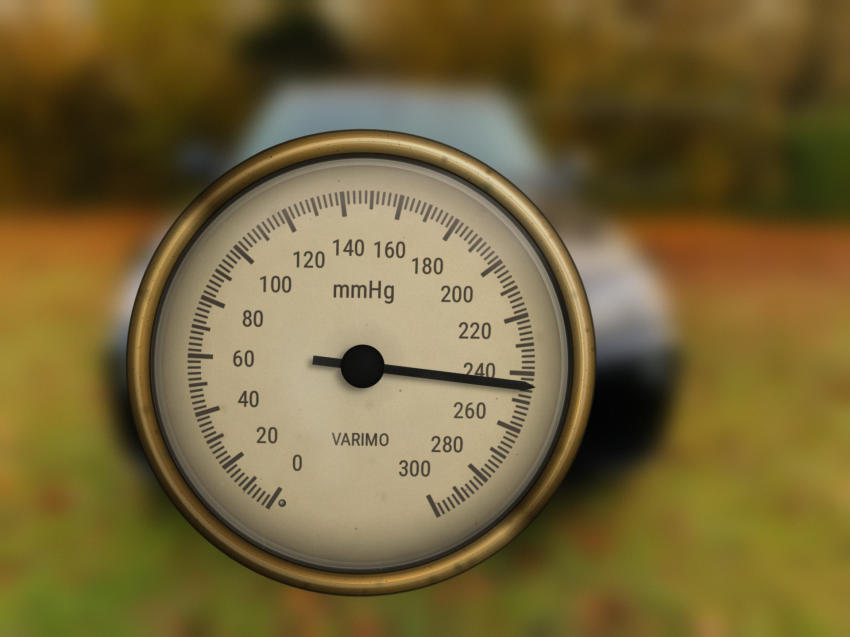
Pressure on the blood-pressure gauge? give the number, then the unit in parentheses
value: 244 (mmHg)
